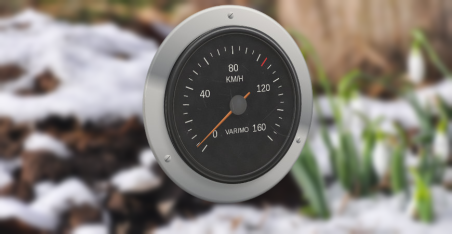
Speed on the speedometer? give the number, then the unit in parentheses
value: 5 (km/h)
